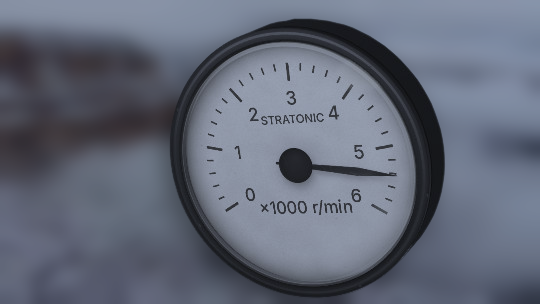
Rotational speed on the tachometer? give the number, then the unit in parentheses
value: 5400 (rpm)
